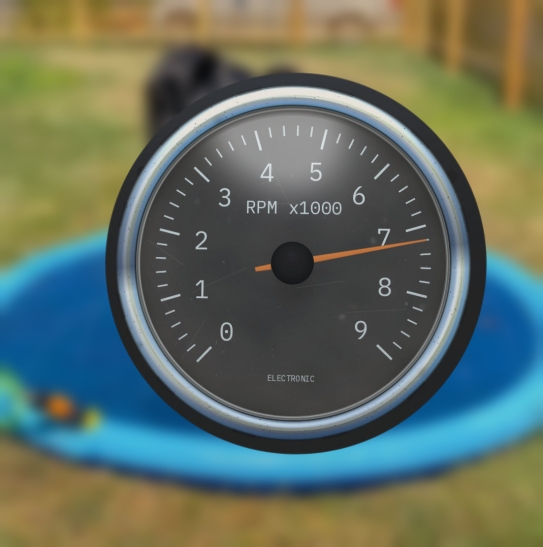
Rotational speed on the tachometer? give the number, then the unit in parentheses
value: 7200 (rpm)
